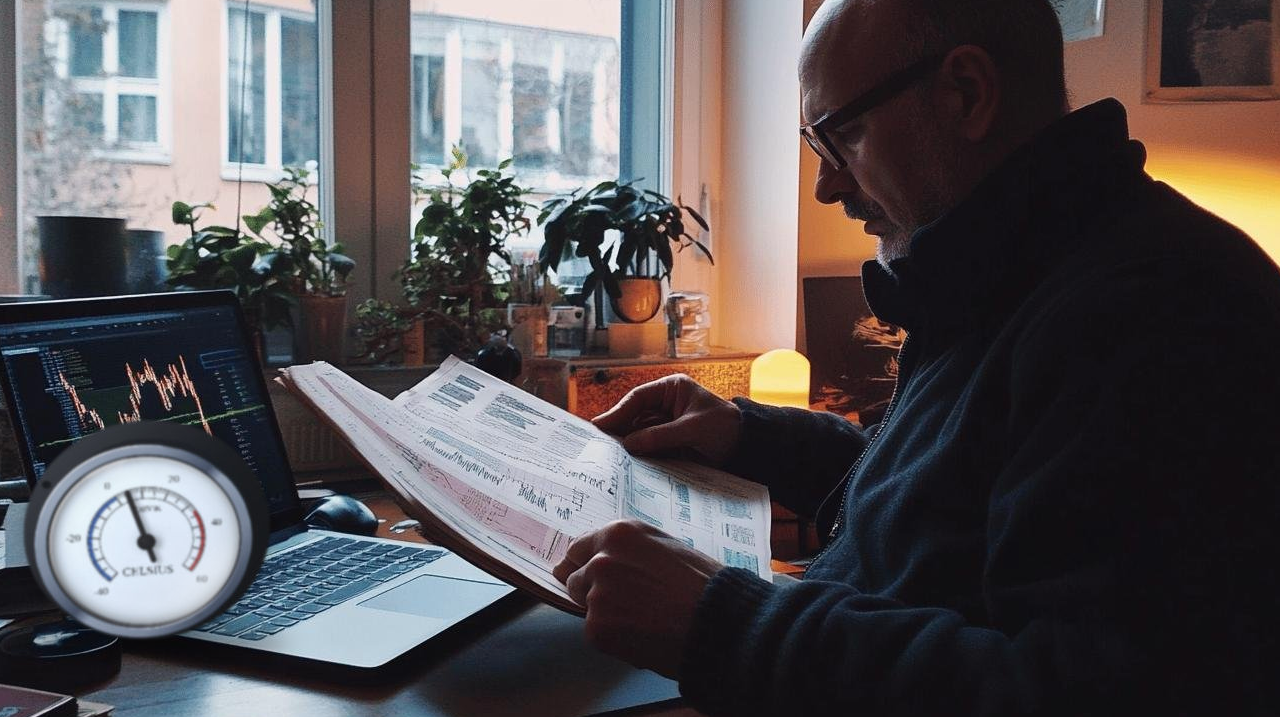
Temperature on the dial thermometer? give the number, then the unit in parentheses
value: 5 (°C)
